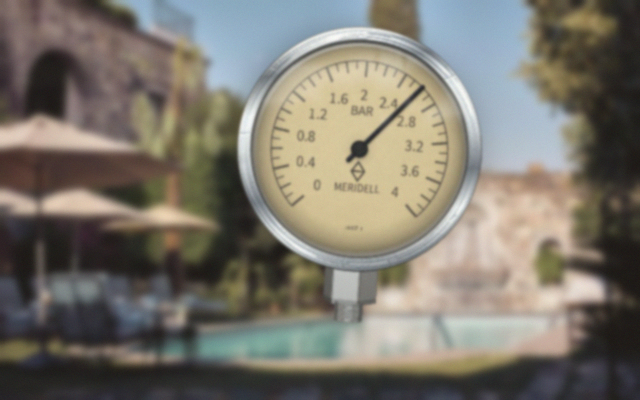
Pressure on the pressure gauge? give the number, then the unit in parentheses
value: 2.6 (bar)
